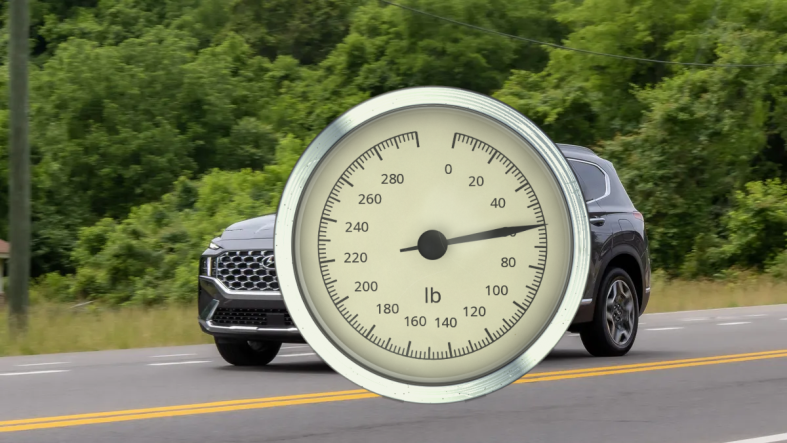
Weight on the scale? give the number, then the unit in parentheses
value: 60 (lb)
